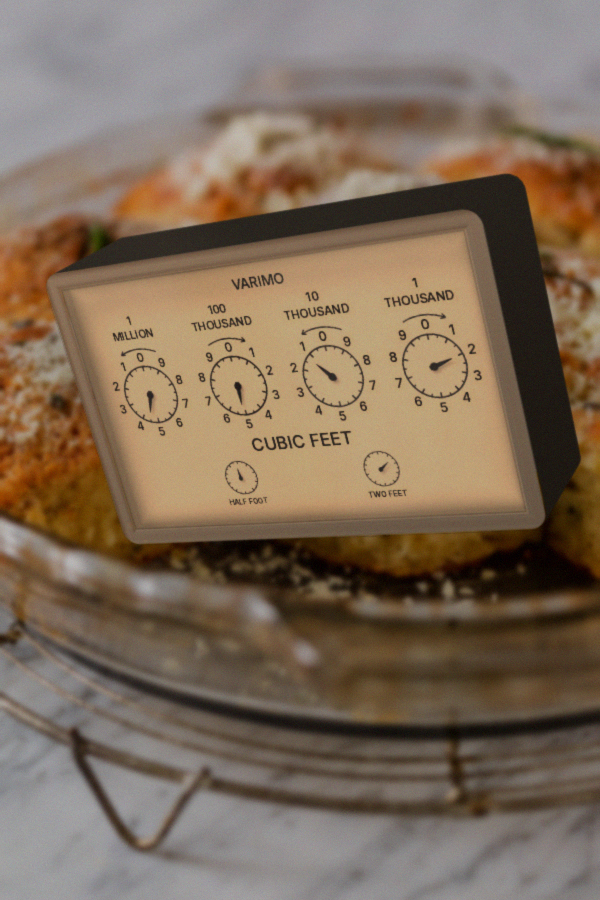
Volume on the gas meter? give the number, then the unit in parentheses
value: 451200 (ft³)
